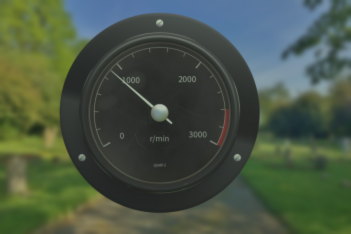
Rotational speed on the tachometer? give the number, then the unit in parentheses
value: 900 (rpm)
